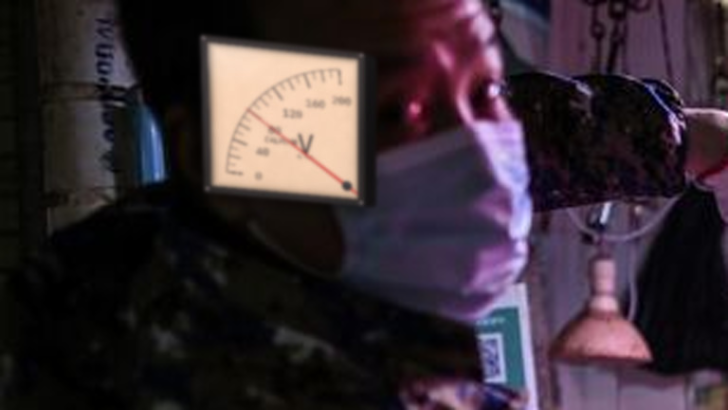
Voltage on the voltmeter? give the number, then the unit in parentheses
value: 80 (V)
